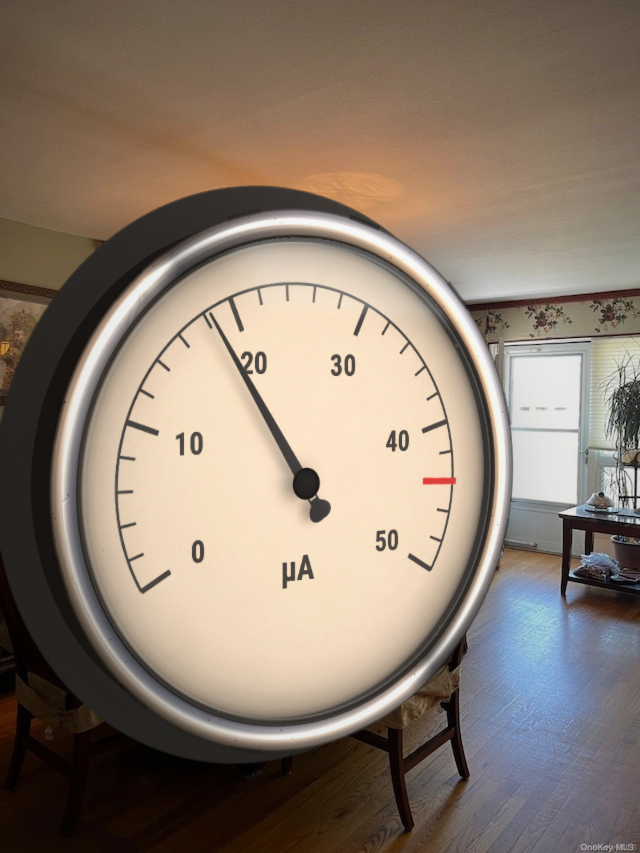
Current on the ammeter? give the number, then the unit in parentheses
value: 18 (µA)
